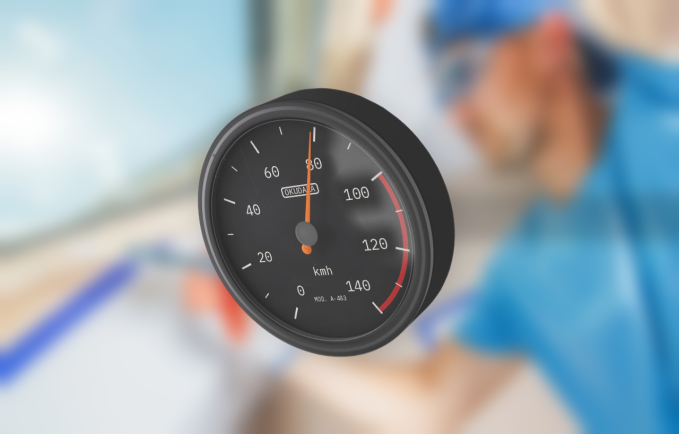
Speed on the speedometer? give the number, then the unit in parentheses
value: 80 (km/h)
